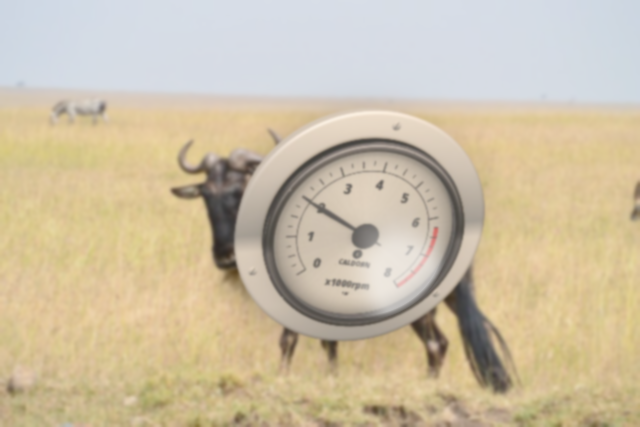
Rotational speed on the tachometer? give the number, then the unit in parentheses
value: 2000 (rpm)
